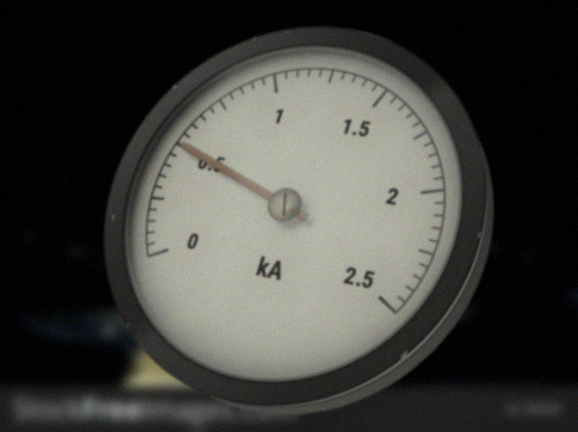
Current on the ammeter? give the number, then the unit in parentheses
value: 0.5 (kA)
